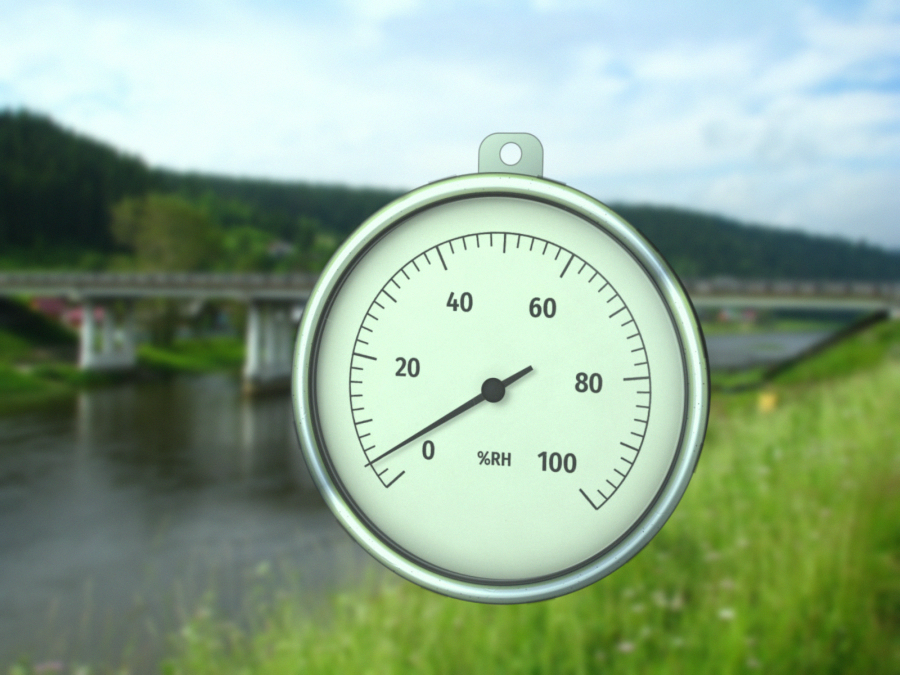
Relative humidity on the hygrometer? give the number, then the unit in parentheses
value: 4 (%)
